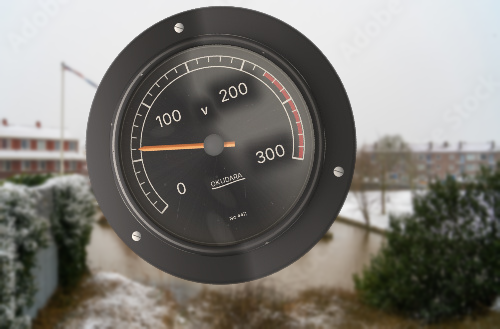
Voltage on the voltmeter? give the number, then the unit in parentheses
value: 60 (V)
